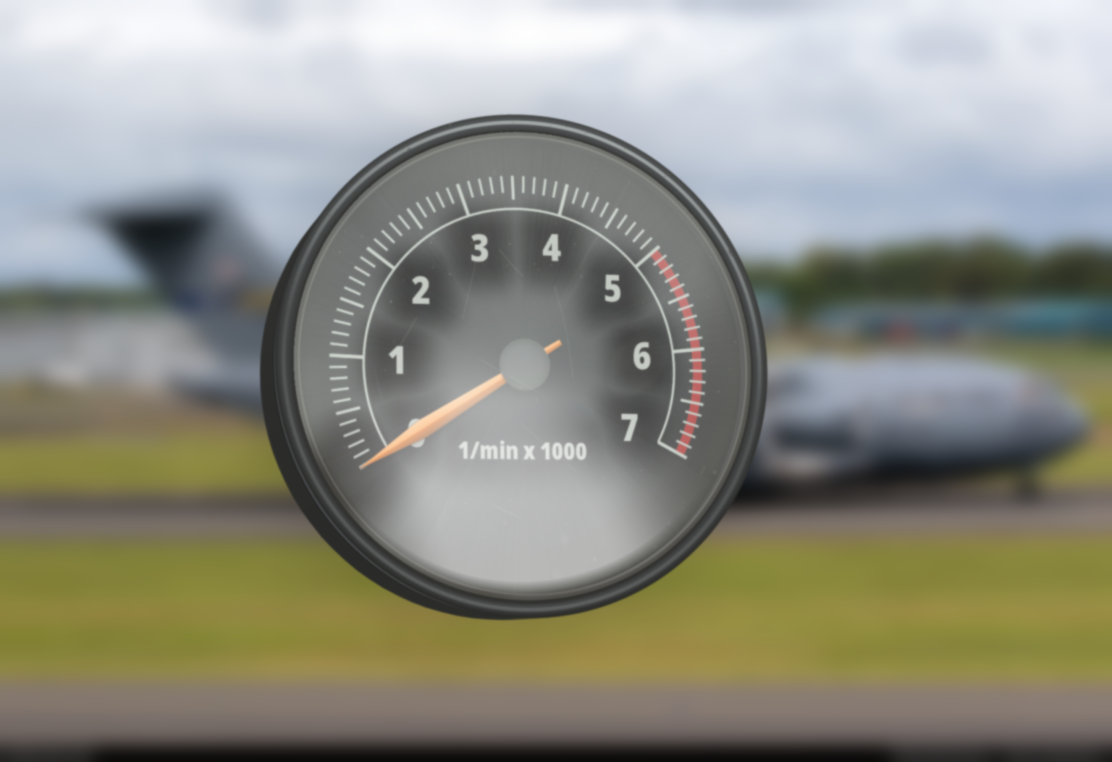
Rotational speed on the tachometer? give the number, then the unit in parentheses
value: 0 (rpm)
